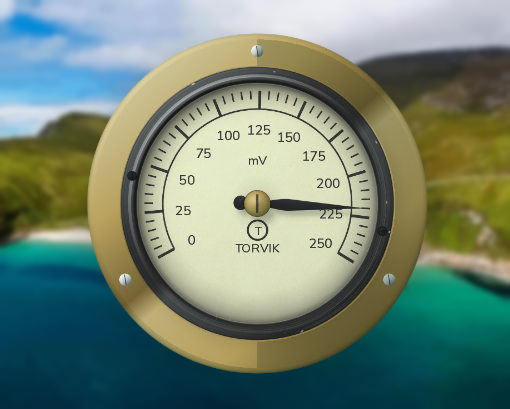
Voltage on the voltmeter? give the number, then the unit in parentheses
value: 220 (mV)
